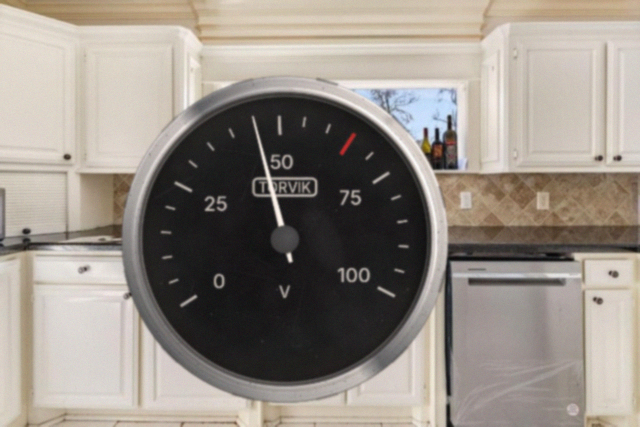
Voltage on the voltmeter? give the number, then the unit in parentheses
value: 45 (V)
